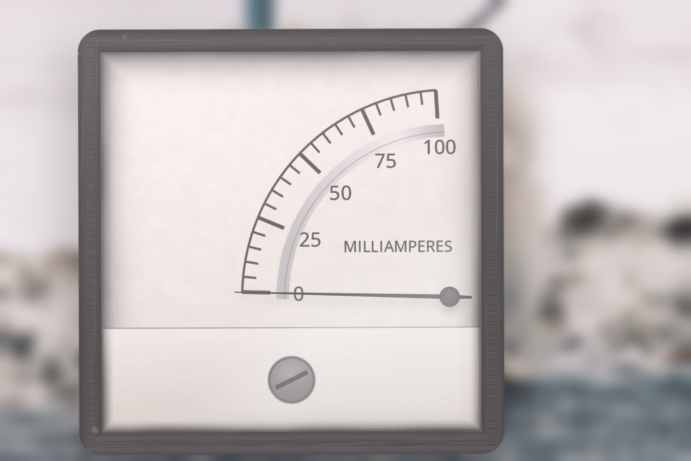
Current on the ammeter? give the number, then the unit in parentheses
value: 0 (mA)
